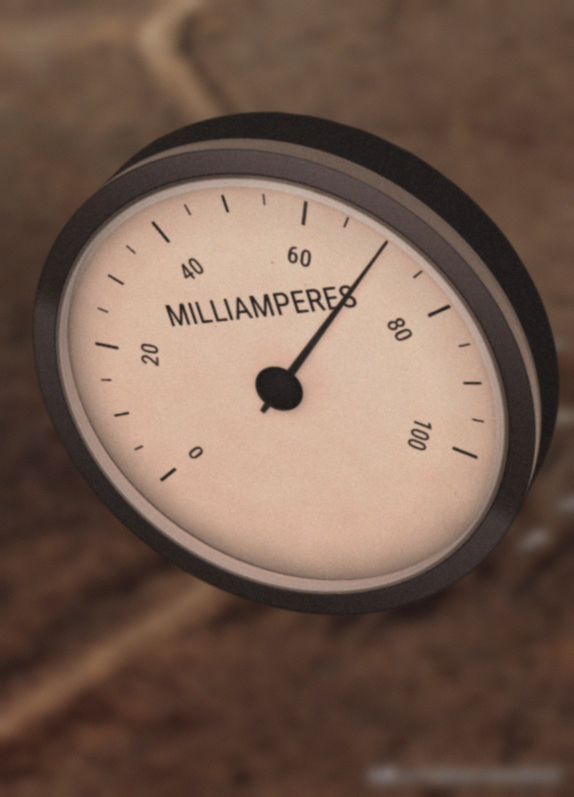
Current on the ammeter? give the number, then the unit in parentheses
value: 70 (mA)
